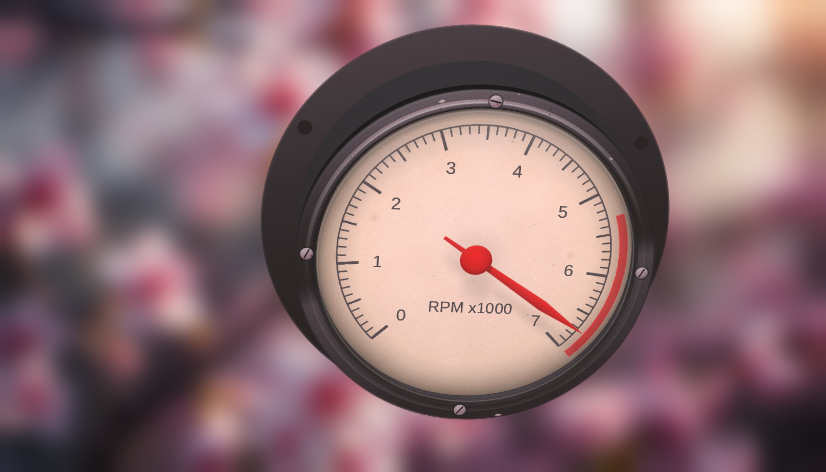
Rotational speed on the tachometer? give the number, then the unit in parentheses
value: 6700 (rpm)
